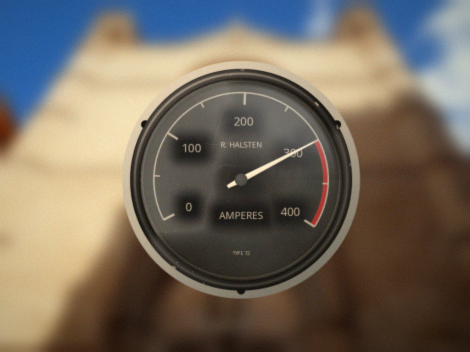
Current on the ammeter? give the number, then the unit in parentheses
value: 300 (A)
